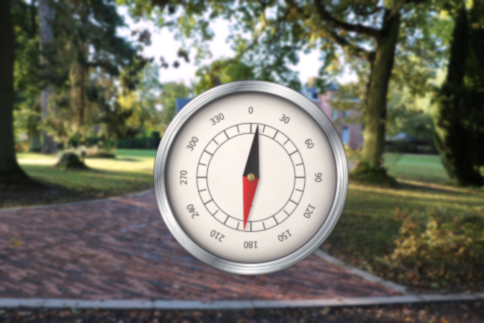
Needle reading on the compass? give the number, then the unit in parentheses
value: 187.5 (°)
